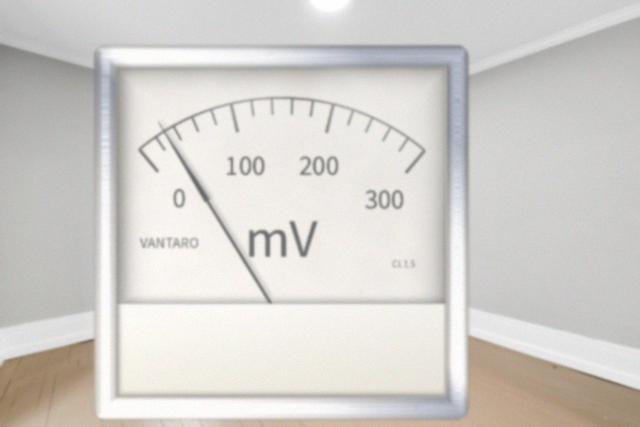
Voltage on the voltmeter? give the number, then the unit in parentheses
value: 30 (mV)
